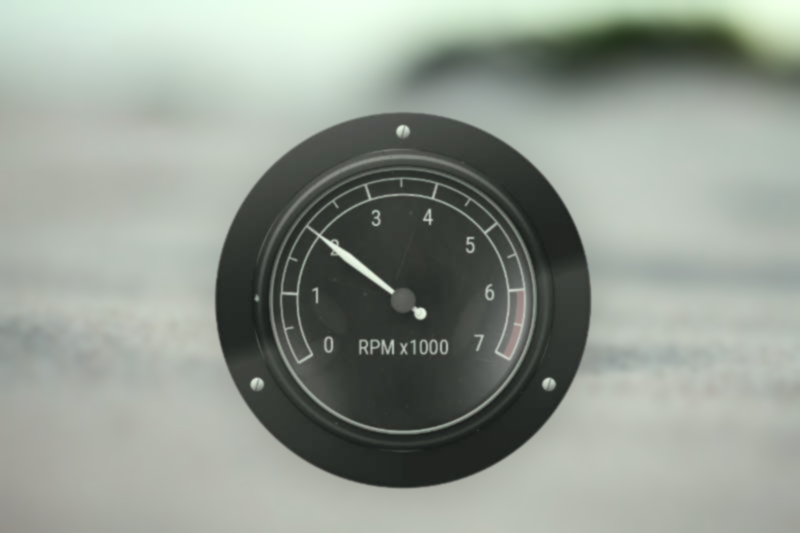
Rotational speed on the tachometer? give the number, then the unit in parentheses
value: 2000 (rpm)
